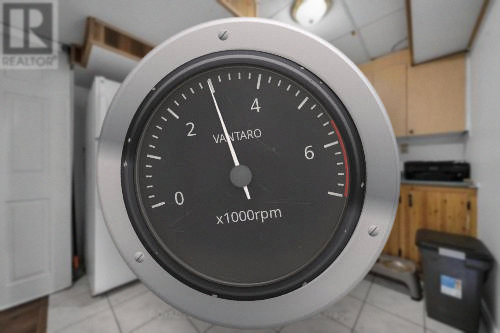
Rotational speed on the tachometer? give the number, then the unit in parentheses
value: 3000 (rpm)
